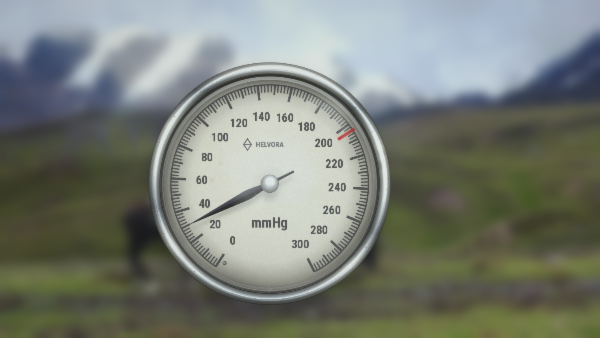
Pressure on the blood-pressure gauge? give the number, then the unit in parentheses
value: 30 (mmHg)
